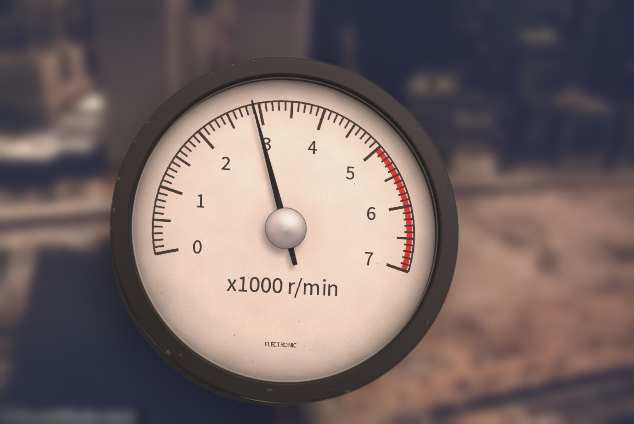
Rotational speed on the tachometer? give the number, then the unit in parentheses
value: 2900 (rpm)
